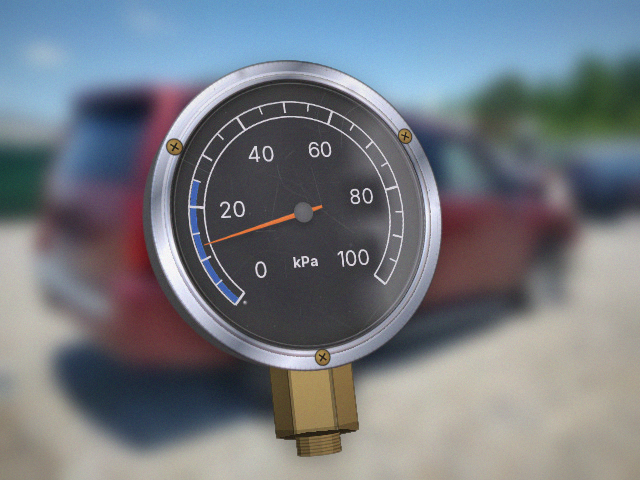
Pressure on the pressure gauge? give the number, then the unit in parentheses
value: 12.5 (kPa)
